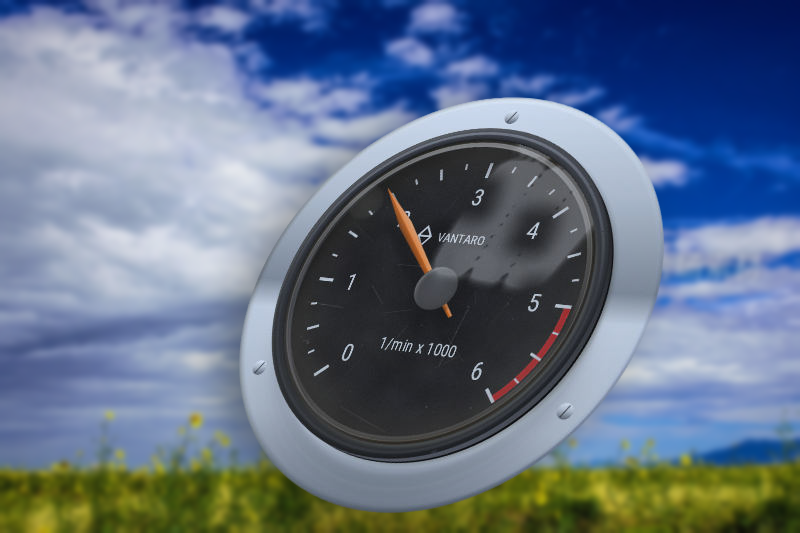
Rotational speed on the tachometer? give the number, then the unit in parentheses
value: 2000 (rpm)
